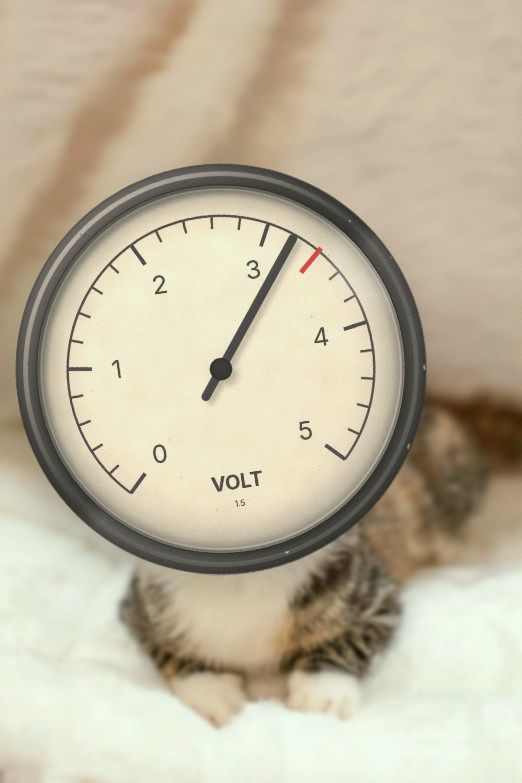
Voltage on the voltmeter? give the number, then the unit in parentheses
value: 3.2 (V)
